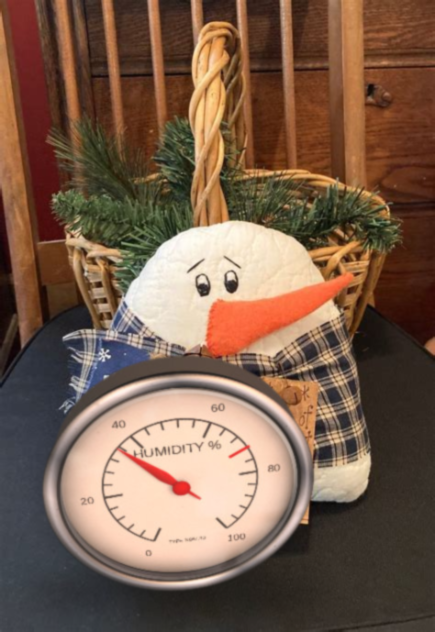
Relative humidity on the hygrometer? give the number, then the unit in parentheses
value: 36 (%)
